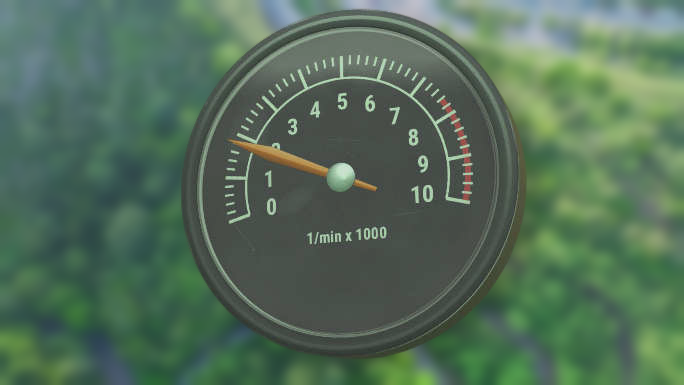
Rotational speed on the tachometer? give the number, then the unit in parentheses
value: 1800 (rpm)
